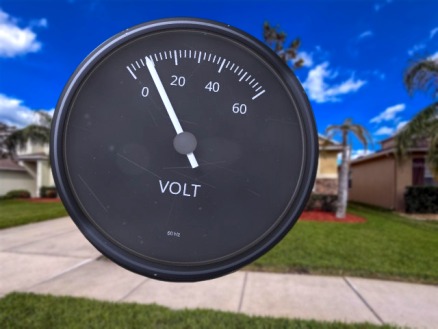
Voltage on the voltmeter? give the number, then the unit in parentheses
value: 8 (V)
